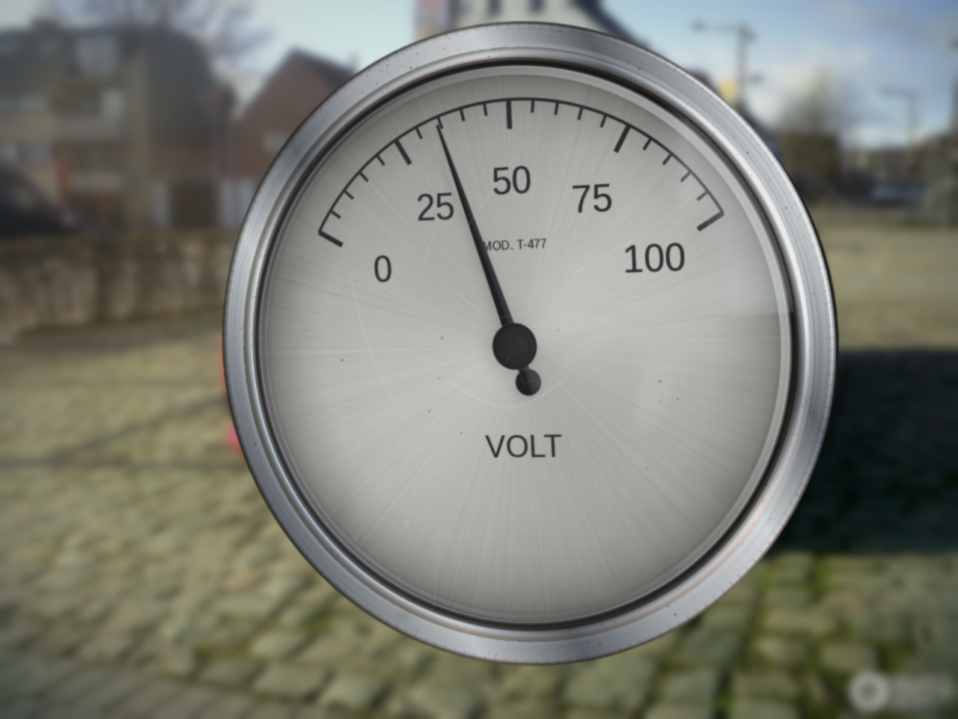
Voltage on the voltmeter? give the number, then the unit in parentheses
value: 35 (V)
